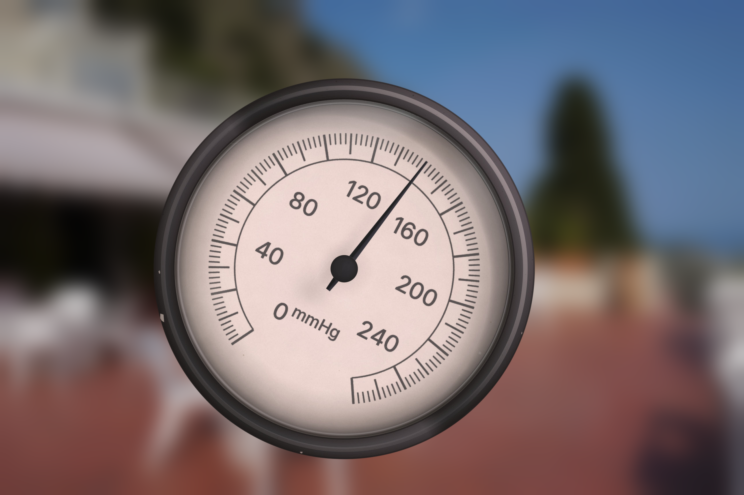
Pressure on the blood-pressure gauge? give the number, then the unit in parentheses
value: 140 (mmHg)
